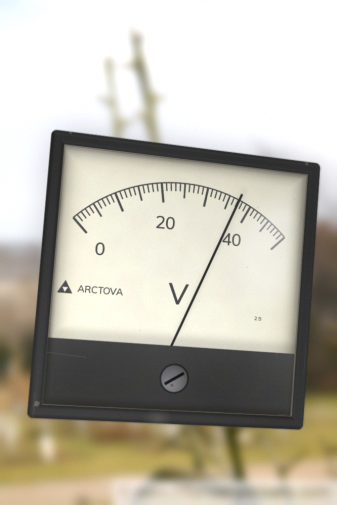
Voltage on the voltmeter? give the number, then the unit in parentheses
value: 37 (V)
